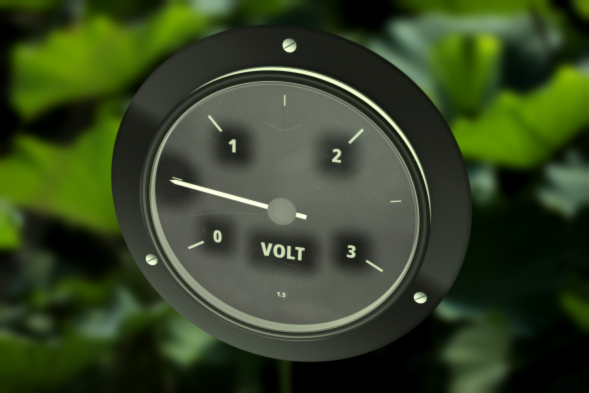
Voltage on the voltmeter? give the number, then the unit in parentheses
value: 0.5 (V)
